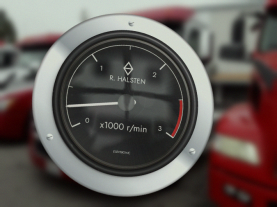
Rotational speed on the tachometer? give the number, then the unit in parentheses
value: 250 (rpm)
